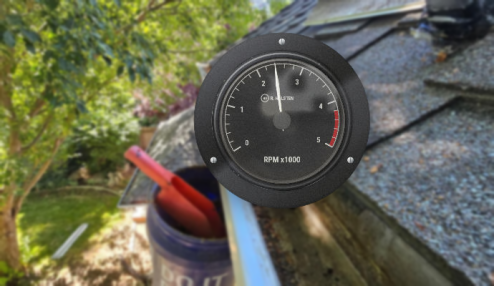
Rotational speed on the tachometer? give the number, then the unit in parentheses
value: 2400 (rpm)
